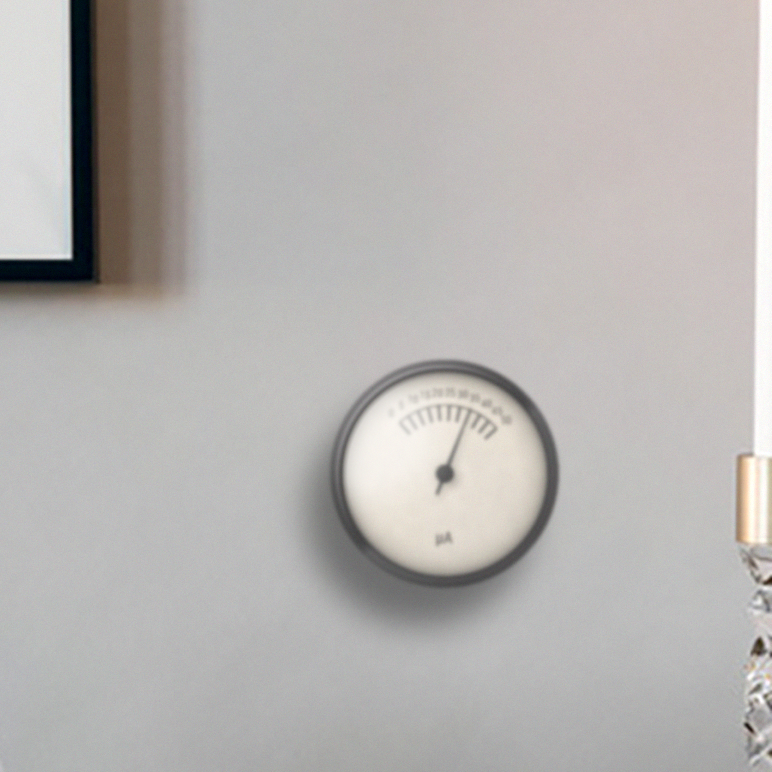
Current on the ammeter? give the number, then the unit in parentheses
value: 35 (µA)
